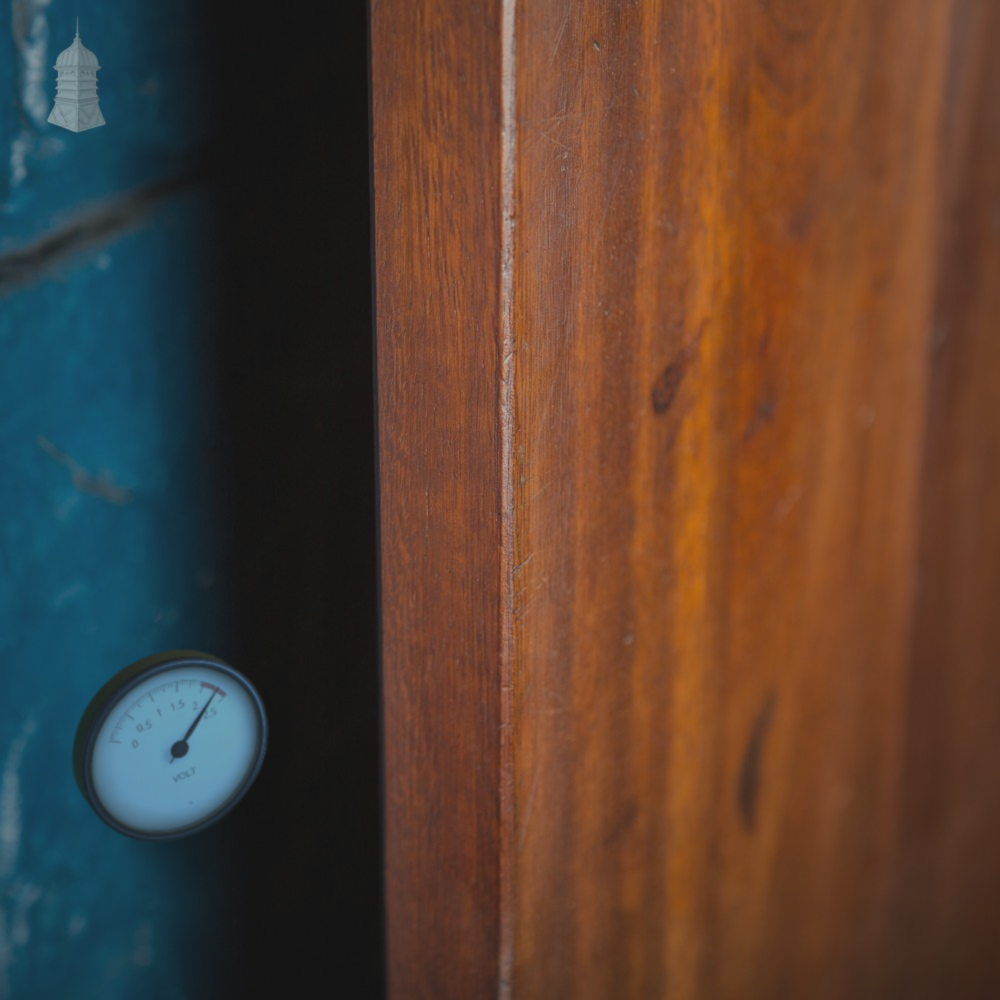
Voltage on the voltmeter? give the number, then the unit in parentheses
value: 2.25 (V)
